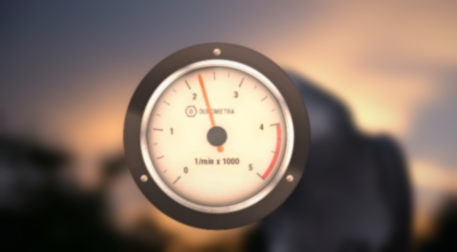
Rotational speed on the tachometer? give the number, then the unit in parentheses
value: 2250 (rpm)
